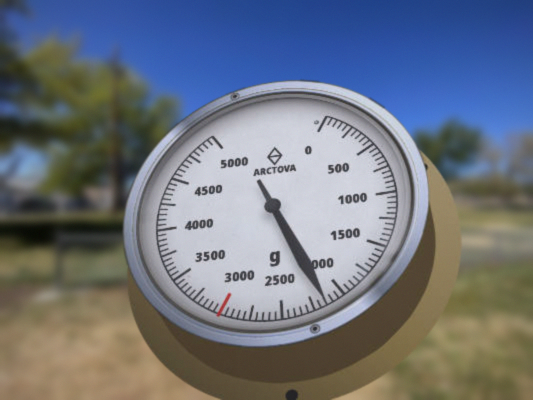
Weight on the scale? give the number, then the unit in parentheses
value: 2150 (g)
